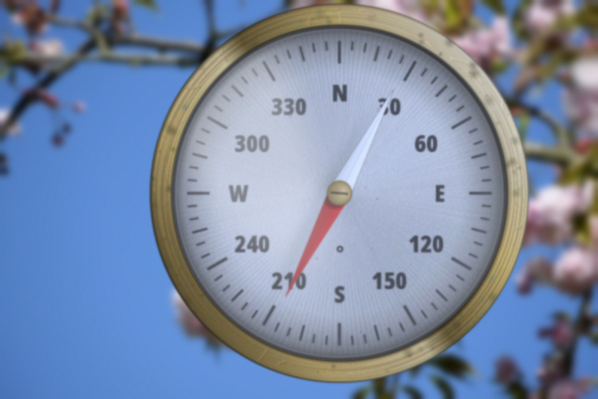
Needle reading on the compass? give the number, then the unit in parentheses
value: 207.5 (°)
